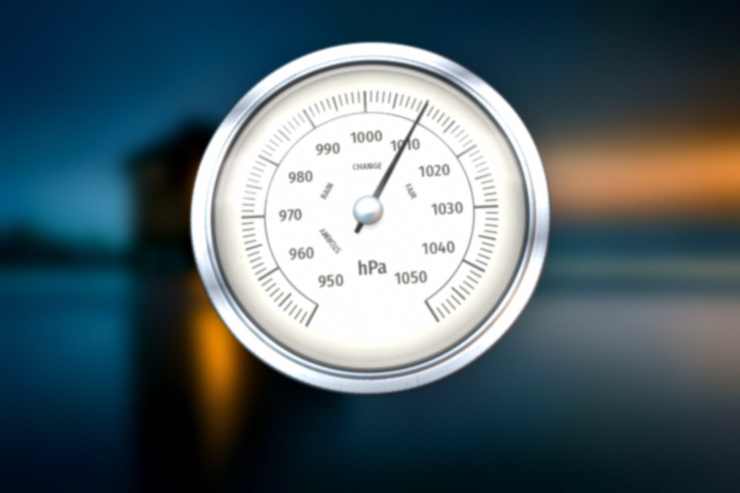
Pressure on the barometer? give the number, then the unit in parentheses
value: 1010 (hPa)
